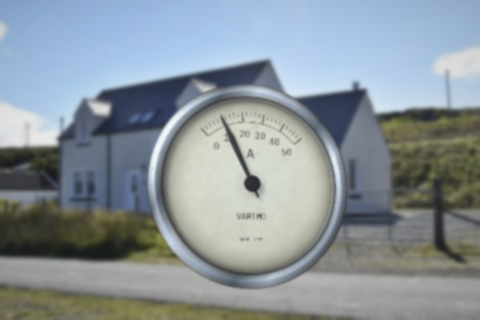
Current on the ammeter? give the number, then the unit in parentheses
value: 10 (A)
